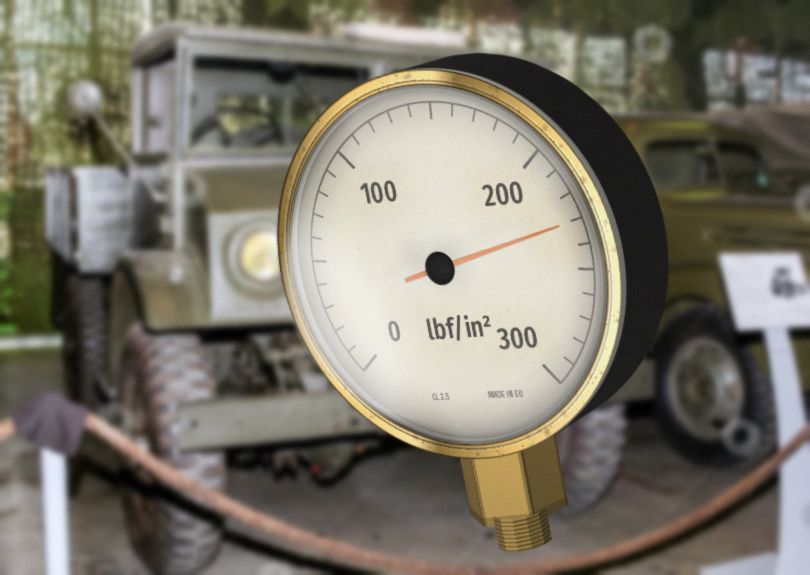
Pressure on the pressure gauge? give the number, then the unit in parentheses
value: 230 (psi)
